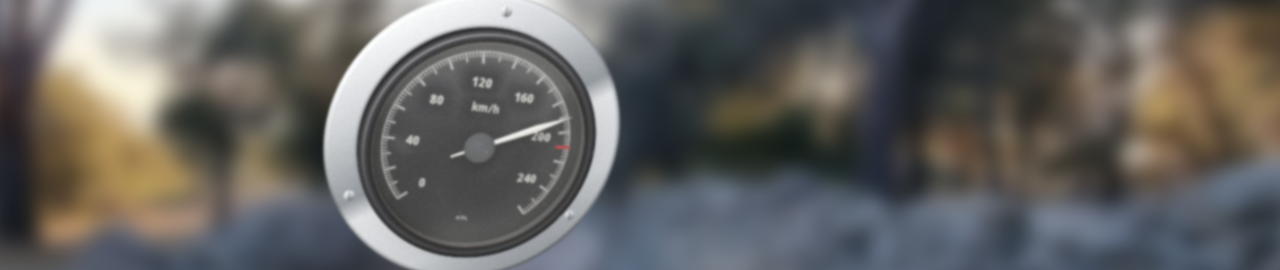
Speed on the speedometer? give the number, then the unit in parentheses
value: 190 (km/h)
